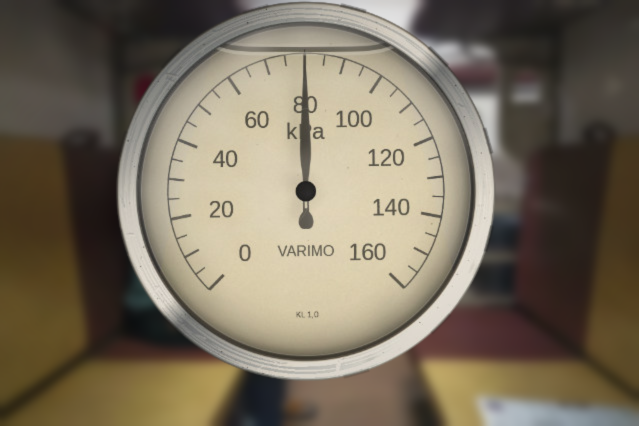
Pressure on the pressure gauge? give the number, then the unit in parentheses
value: 80 (kPa)
